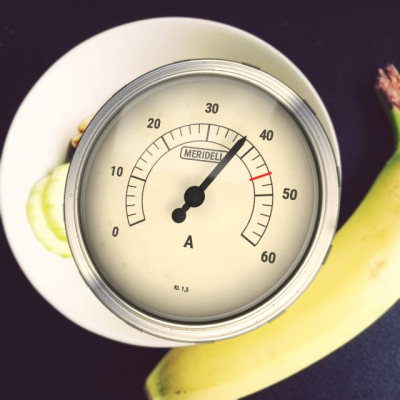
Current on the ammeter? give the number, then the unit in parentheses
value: 38 (A)
